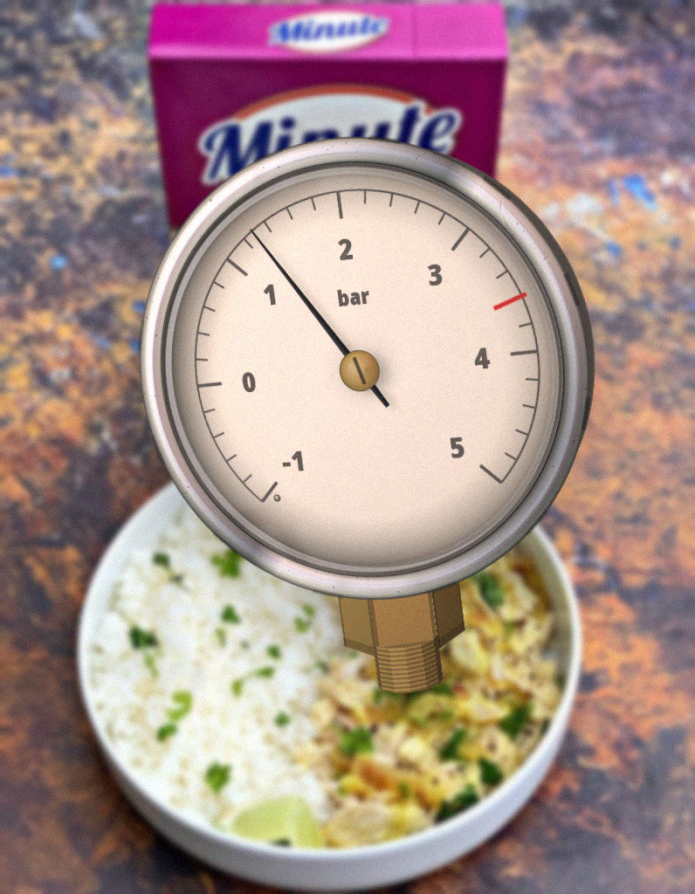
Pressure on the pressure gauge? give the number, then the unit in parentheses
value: 1.3 (bar)
